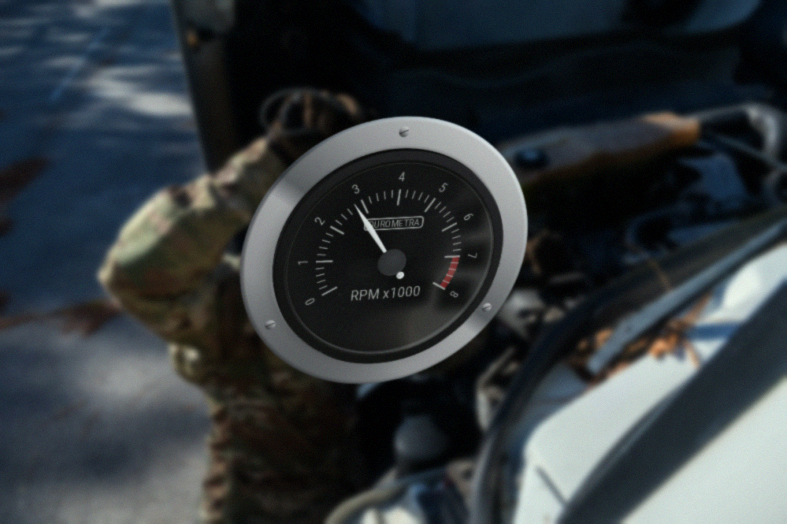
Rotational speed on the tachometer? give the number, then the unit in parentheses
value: 2800 (rpm)
